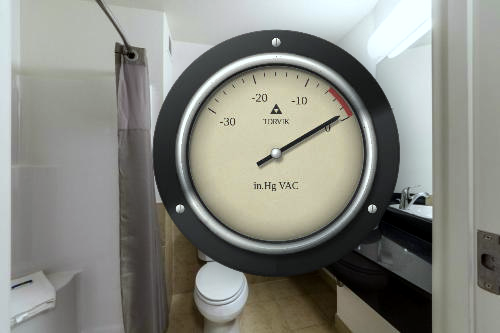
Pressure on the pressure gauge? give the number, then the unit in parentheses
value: -1 (inHg)
